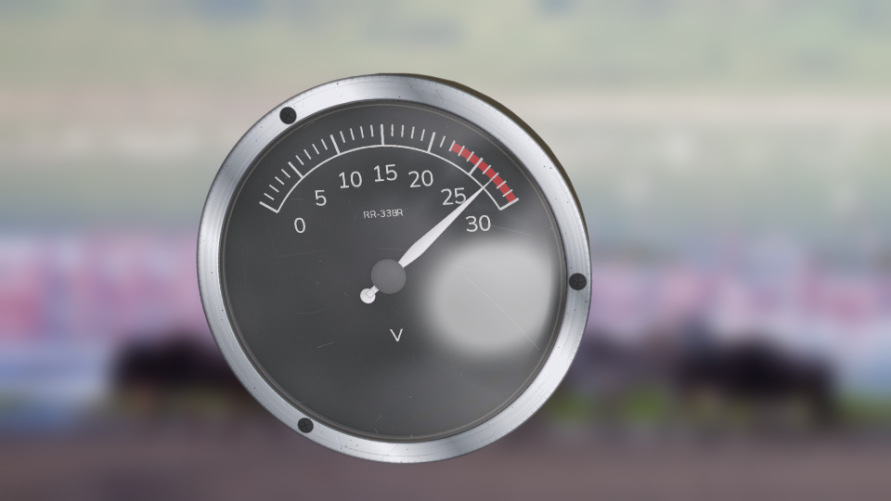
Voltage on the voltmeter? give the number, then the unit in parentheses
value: 27 (V)
